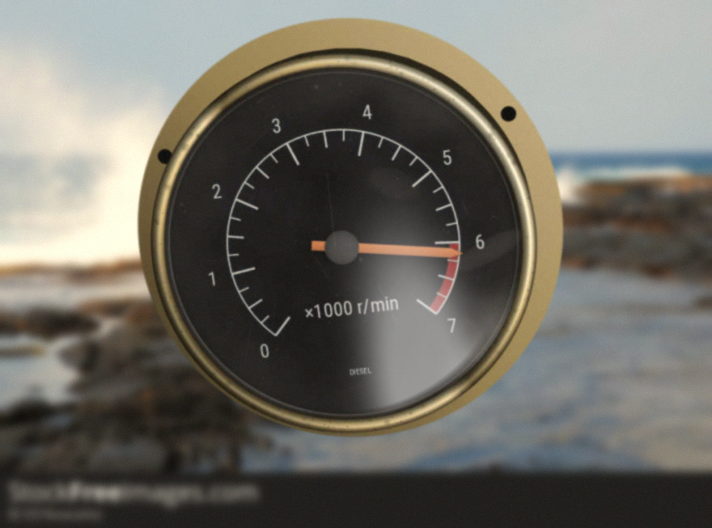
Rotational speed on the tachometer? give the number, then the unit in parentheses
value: 6125 (rpm)
